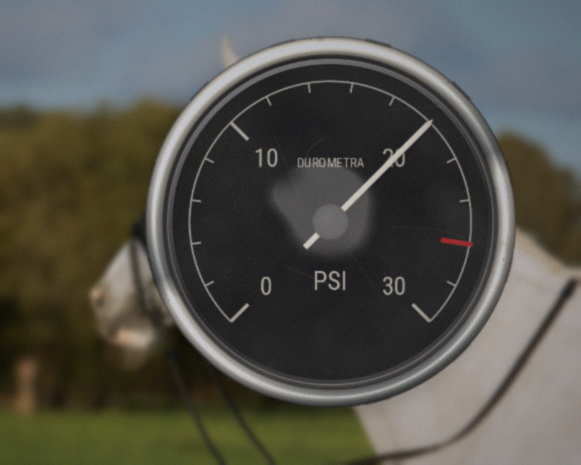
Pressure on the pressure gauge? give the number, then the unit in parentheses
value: 20 (psi)
